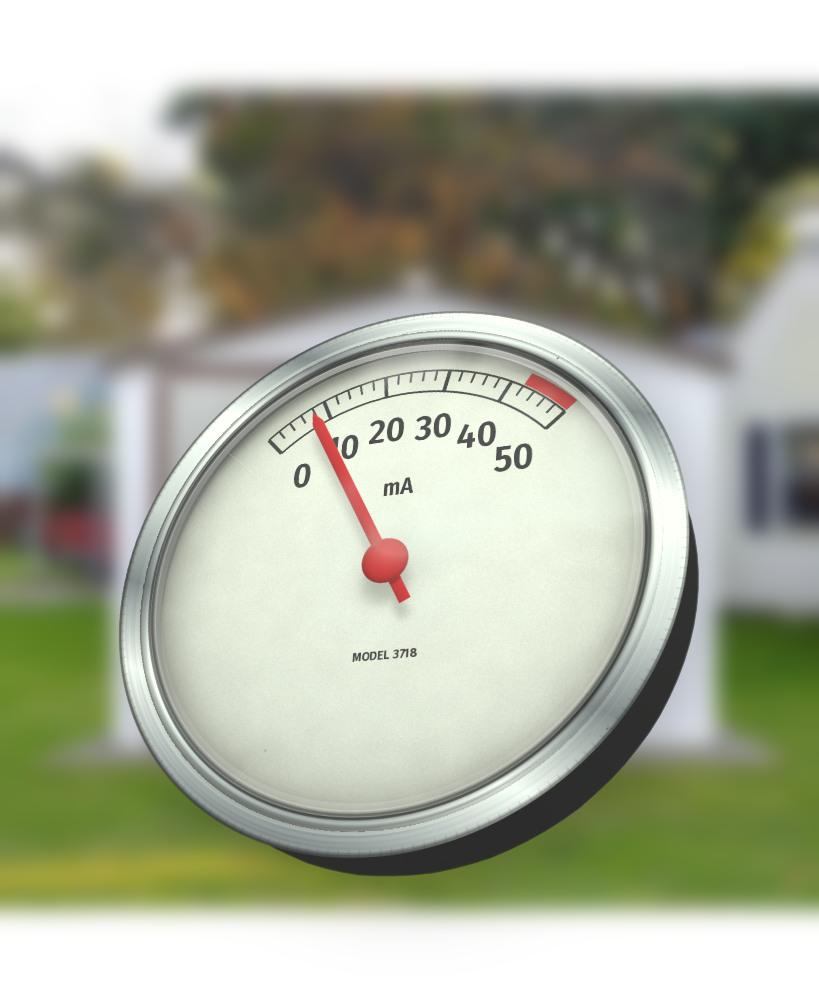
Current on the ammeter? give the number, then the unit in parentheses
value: 8 (mA)
